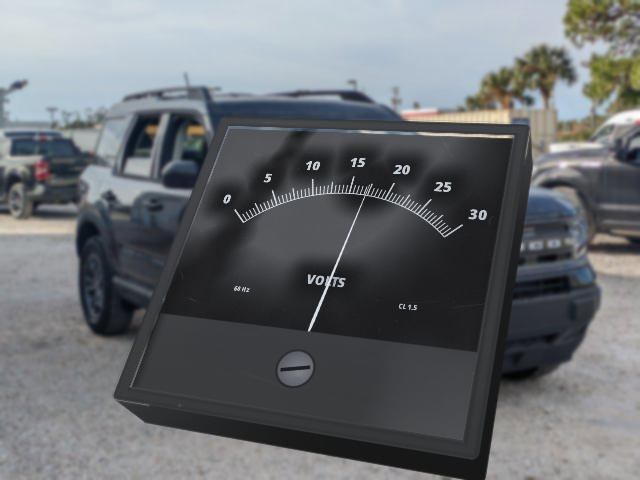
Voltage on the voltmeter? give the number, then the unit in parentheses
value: 17.5 (V)
